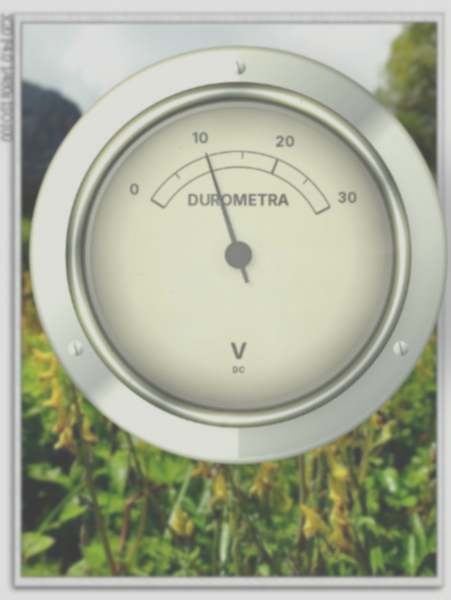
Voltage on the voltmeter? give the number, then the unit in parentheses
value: 10 (V)
